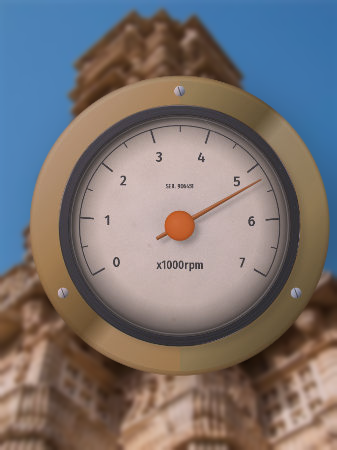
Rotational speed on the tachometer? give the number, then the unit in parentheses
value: 5250 (rpm)
